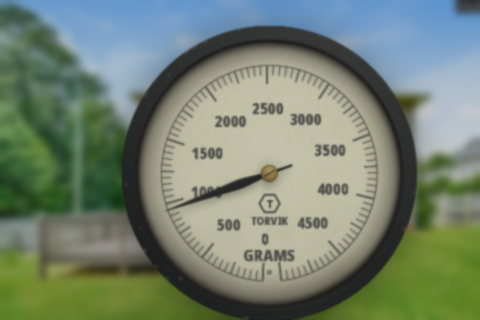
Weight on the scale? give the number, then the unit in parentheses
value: 950 (g)
